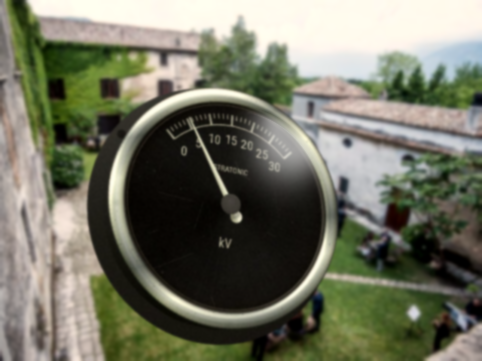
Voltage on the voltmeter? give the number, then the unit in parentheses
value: 5 (kV)
